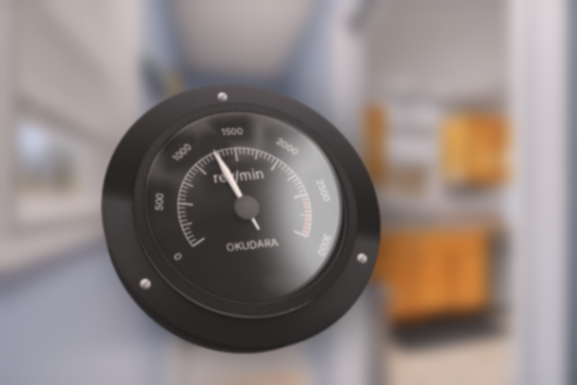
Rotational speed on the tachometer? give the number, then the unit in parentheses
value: 1250 (rpm)
